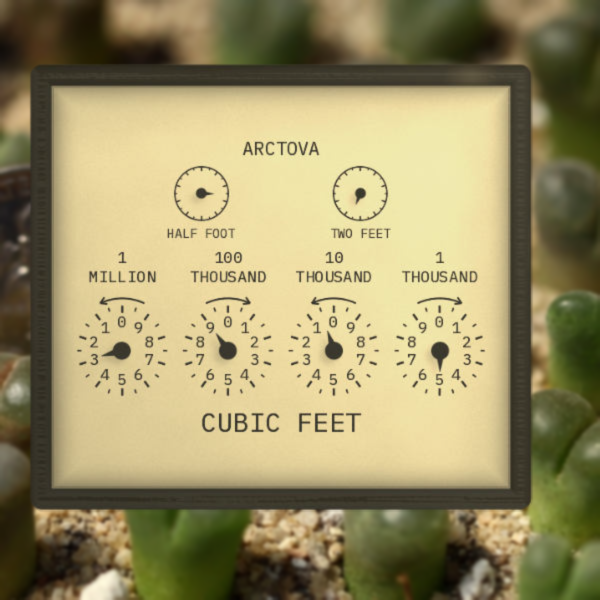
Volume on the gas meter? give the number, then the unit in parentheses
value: 290500 (ft³)
